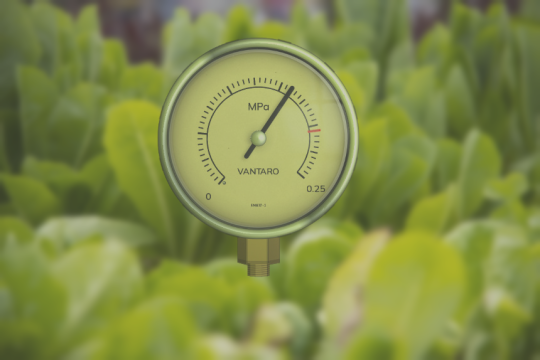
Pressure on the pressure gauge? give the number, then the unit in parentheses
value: 0.16 (MPa)
